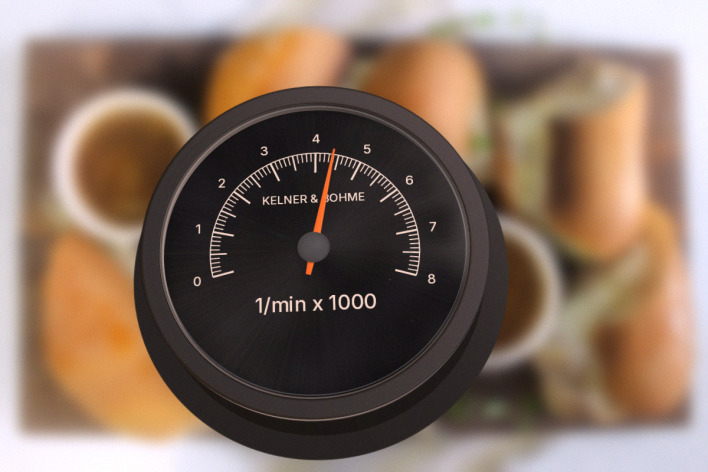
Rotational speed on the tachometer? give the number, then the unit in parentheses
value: 4400 (rpm)
